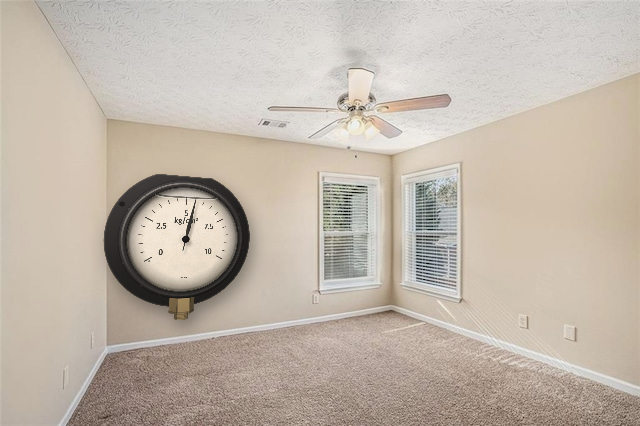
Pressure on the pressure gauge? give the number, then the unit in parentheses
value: 5.5 (kg/cm²)
